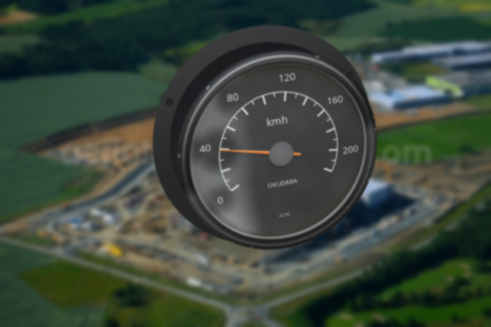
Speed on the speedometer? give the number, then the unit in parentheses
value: 40 (km/h)
